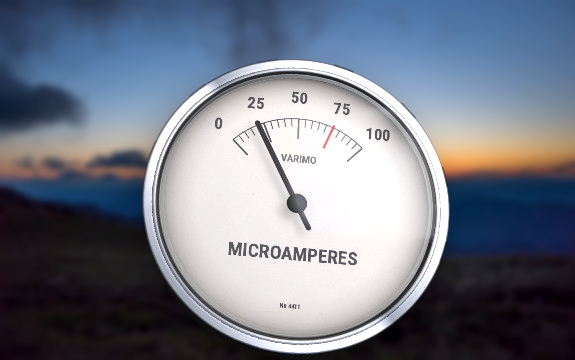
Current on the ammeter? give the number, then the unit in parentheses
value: 20 (µA)
